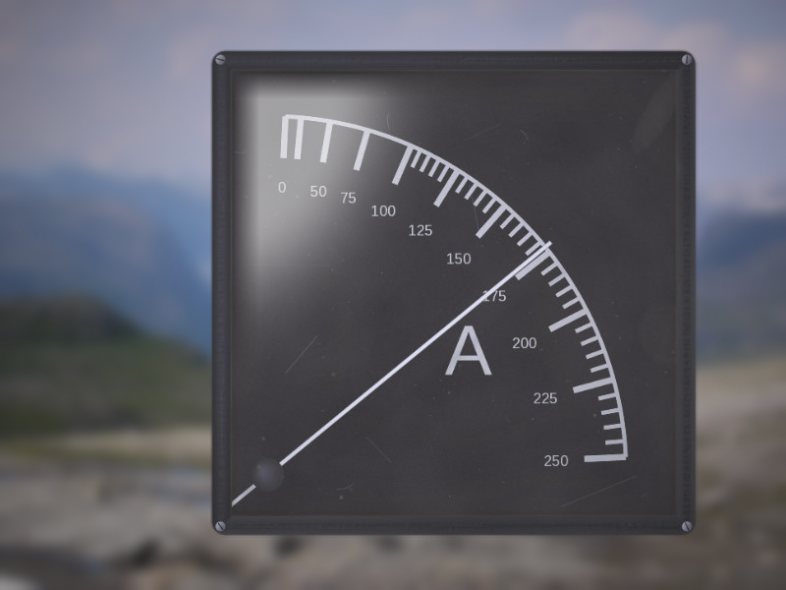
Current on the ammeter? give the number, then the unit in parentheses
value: 172.5 (A)
